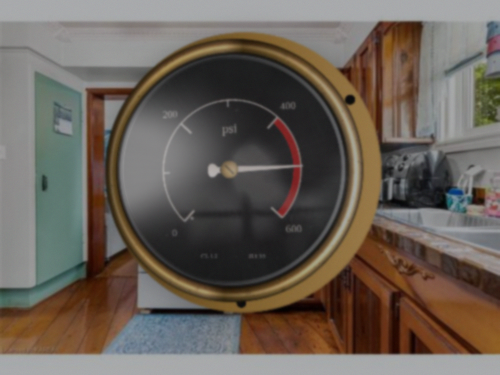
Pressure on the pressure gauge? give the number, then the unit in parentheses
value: 500 (psi)
